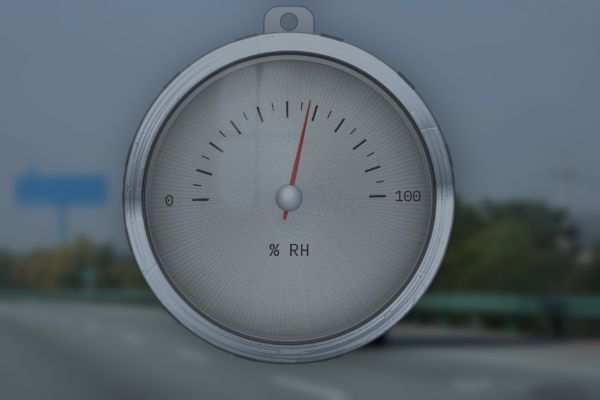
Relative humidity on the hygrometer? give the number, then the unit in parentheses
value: 57.5 (%)
